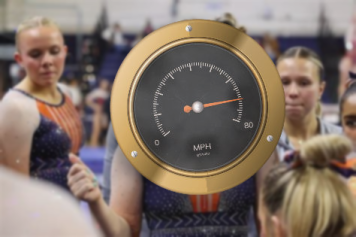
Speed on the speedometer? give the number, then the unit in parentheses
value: 70 (mph)
